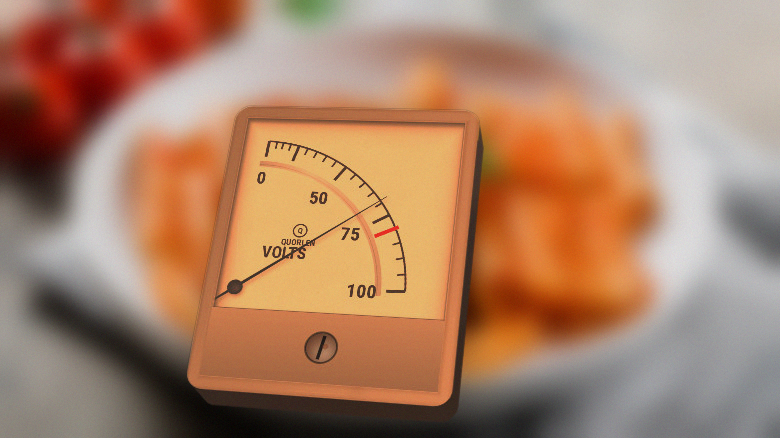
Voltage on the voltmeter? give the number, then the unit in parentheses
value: 70 (V)
